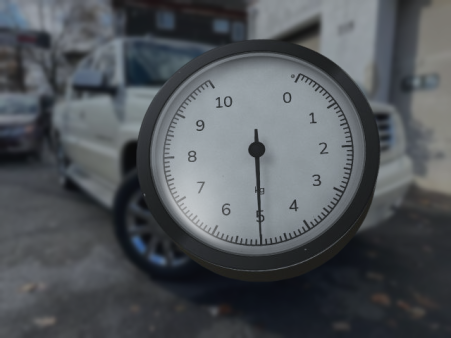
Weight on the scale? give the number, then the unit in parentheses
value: 5 (kg)
